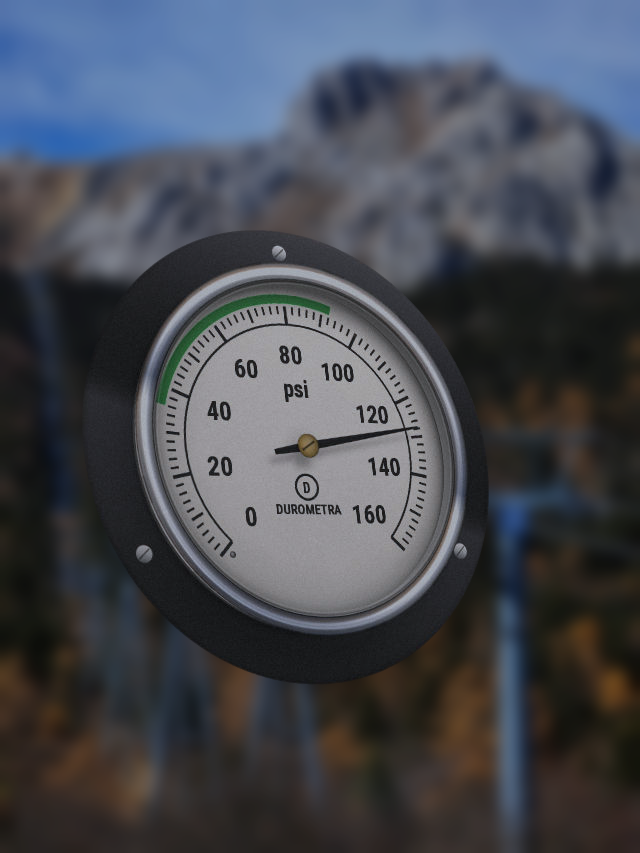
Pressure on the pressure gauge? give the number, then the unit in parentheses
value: 128 (psi)
